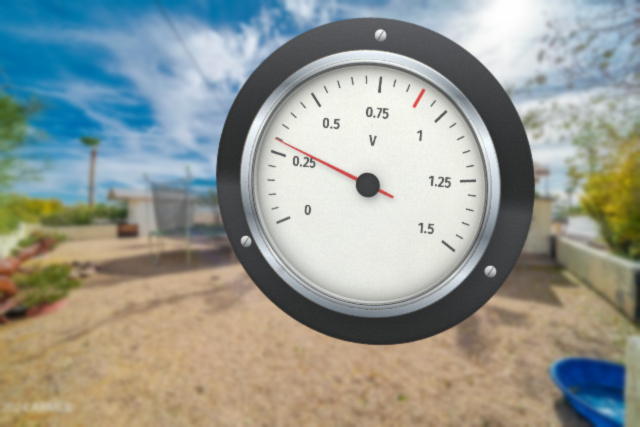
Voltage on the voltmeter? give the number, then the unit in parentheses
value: 0.3 (V)
